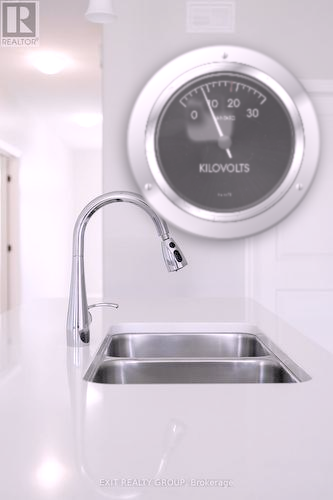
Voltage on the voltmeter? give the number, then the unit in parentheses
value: 8 (kV)
